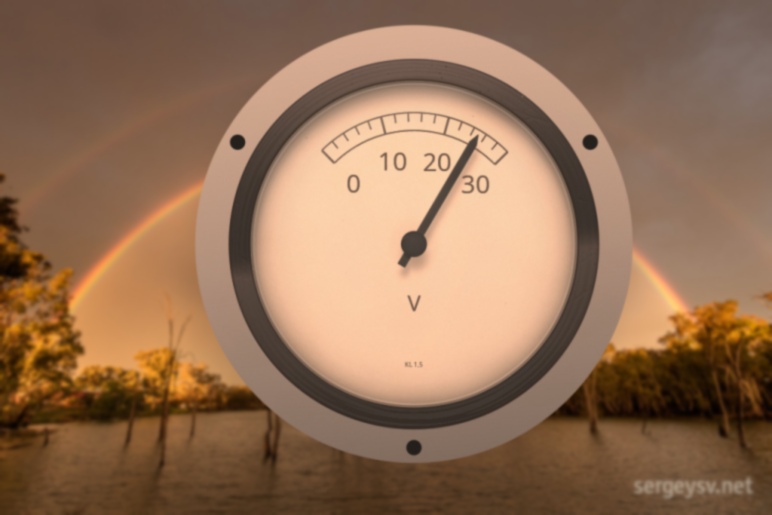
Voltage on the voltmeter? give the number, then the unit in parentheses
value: 25 (V)
